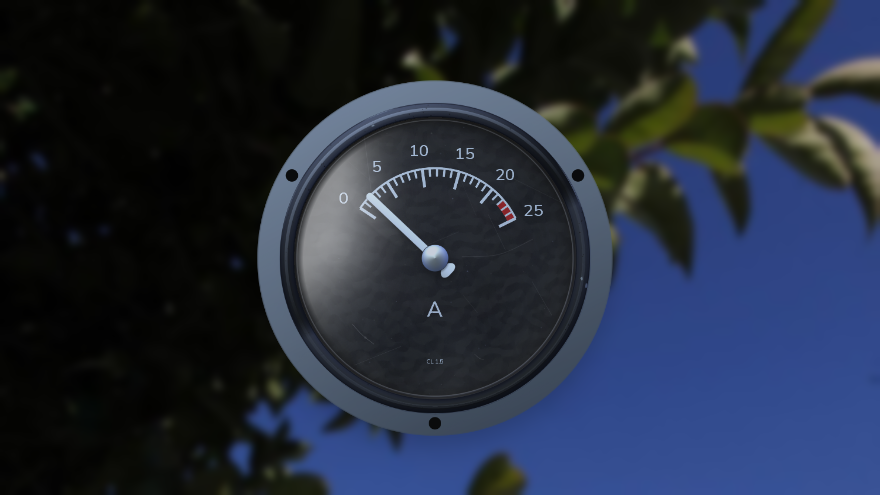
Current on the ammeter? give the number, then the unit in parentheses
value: 2 (A)
